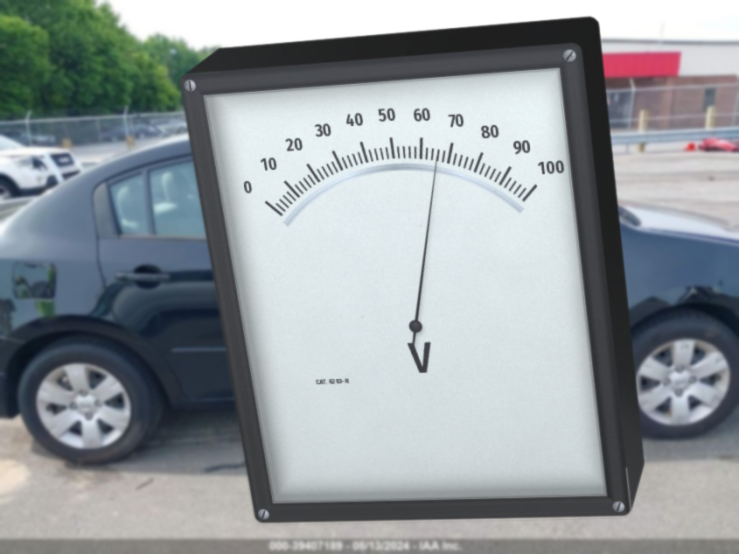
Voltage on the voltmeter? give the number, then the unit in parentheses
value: 66 (V)
